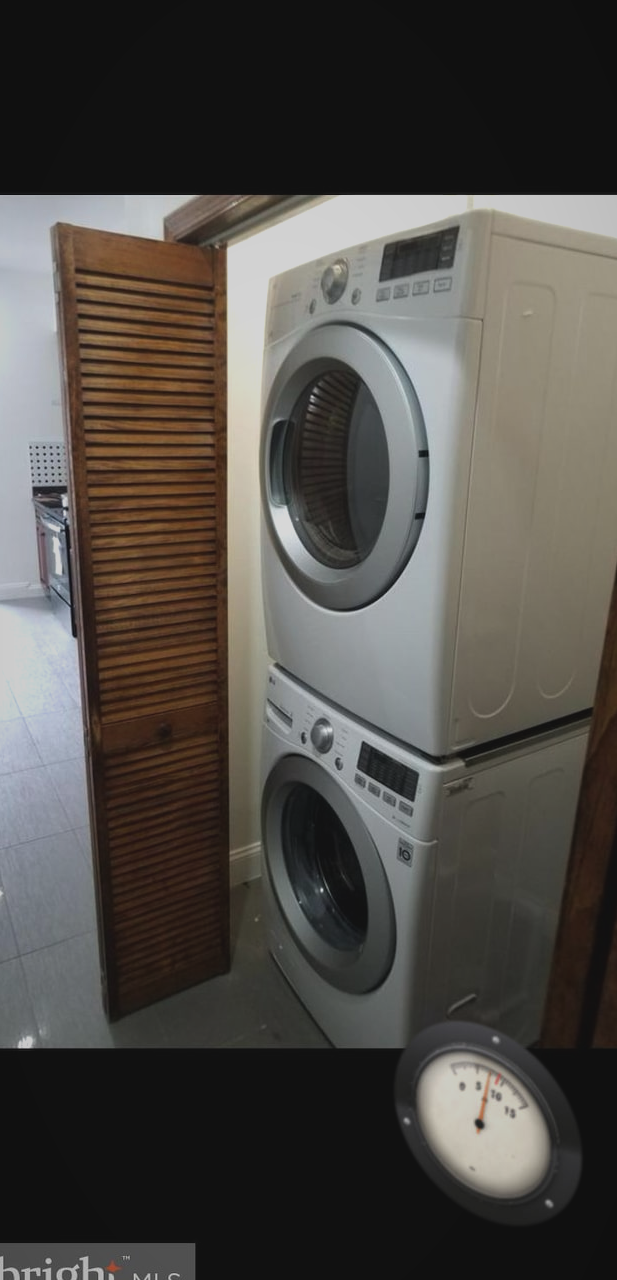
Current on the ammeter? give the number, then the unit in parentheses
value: 7.5 (A)
